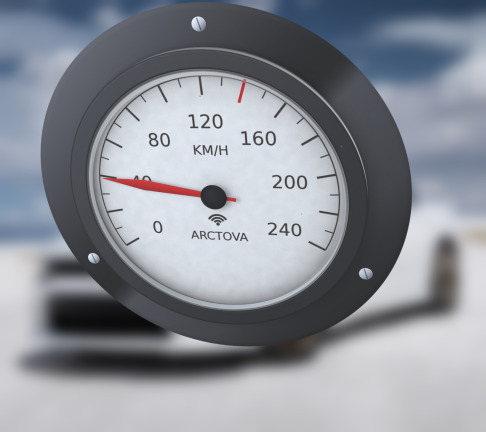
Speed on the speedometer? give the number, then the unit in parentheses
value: 40 (km/h)
